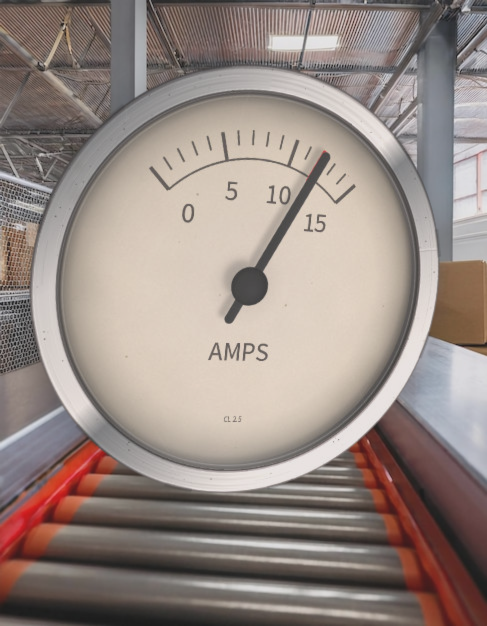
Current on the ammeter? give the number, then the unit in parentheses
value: 12 (A)
